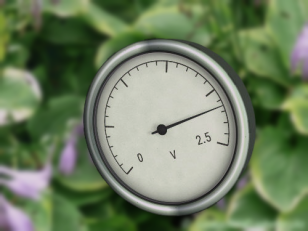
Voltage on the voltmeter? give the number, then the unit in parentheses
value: 2.15 (V)
